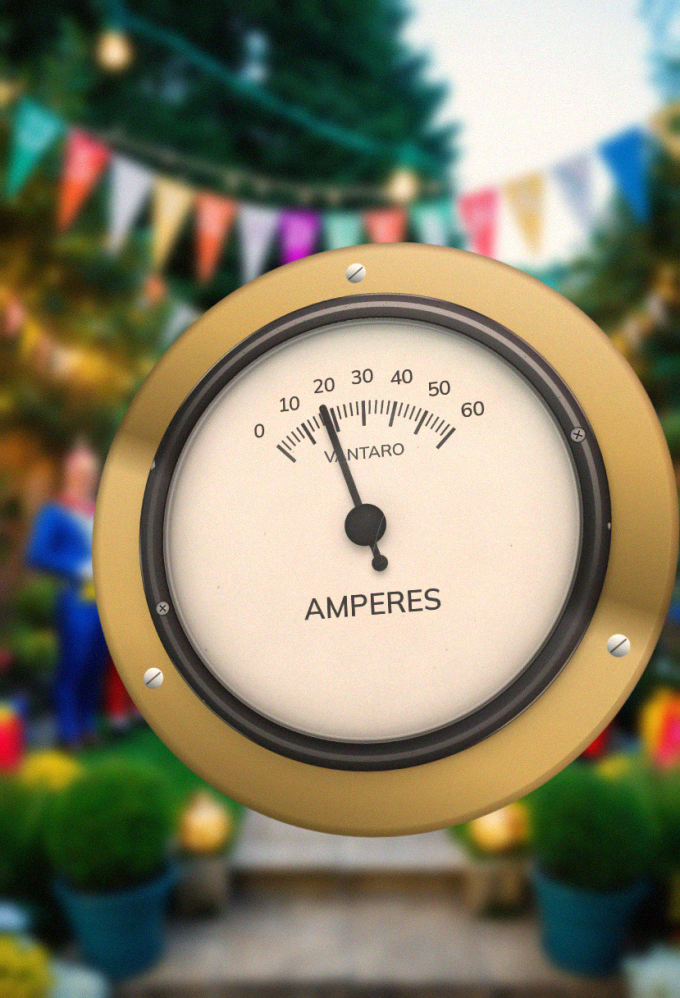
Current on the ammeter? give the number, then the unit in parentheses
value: 18 (A)
